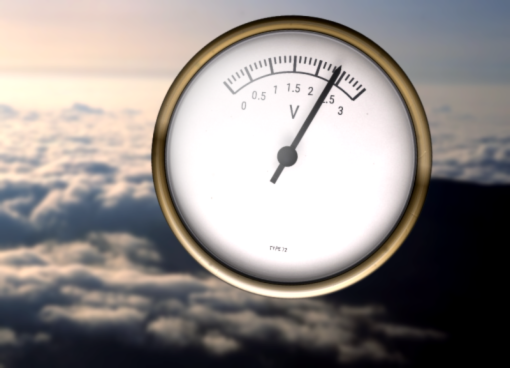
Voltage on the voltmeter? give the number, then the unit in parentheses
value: 2.4 (V)
